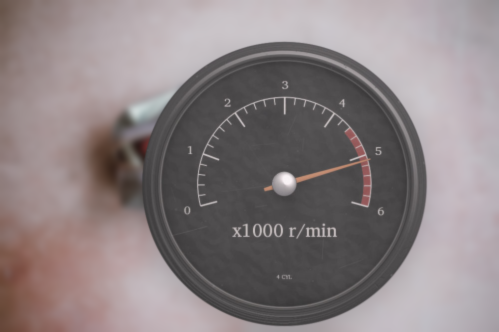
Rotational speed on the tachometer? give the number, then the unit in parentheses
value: 5100 (rpm)
